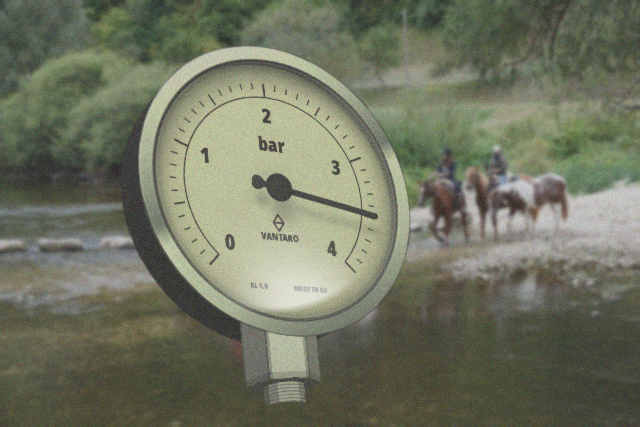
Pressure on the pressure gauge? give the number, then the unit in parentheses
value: 3.5 (bar)
